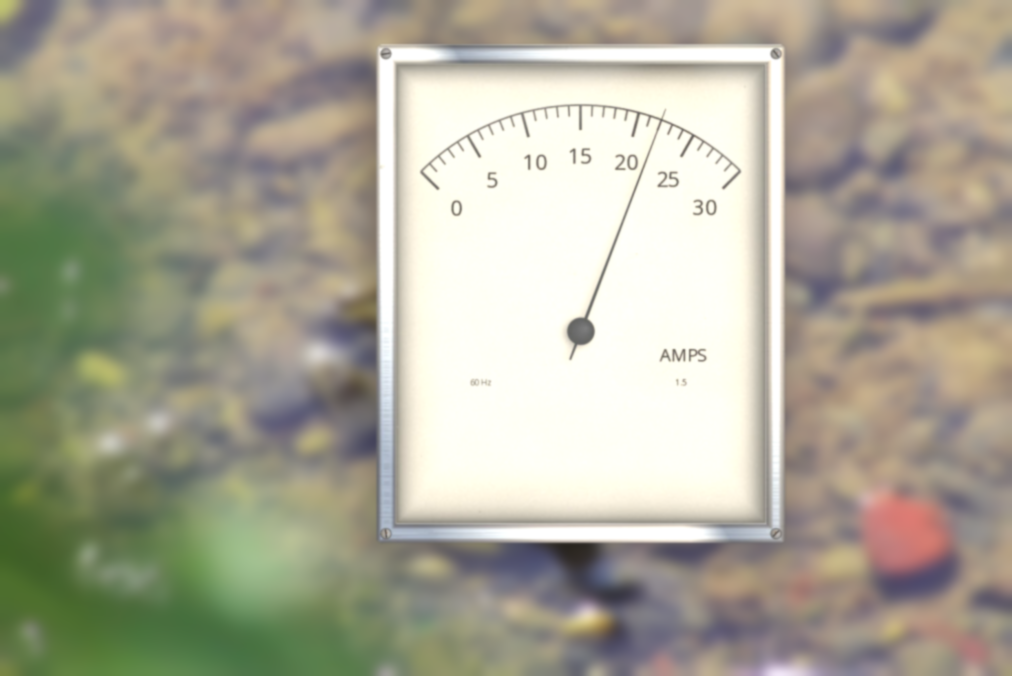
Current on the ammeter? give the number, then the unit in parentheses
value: 22 (A)
